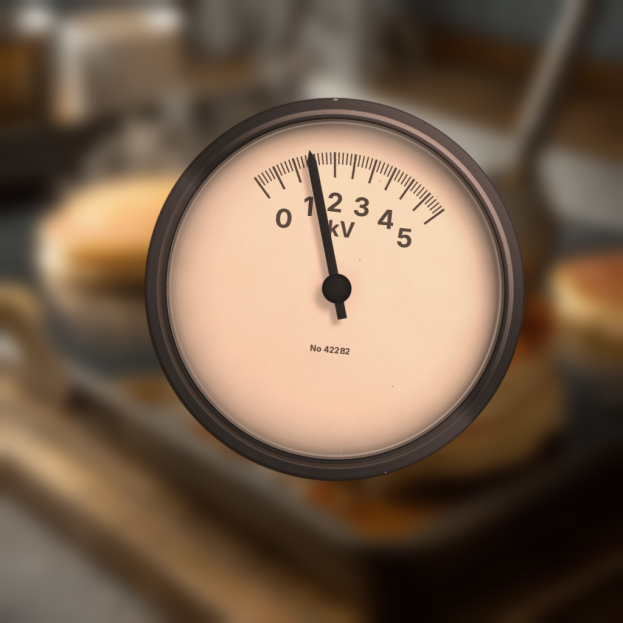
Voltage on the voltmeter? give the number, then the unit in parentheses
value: 1.4 (kV)
